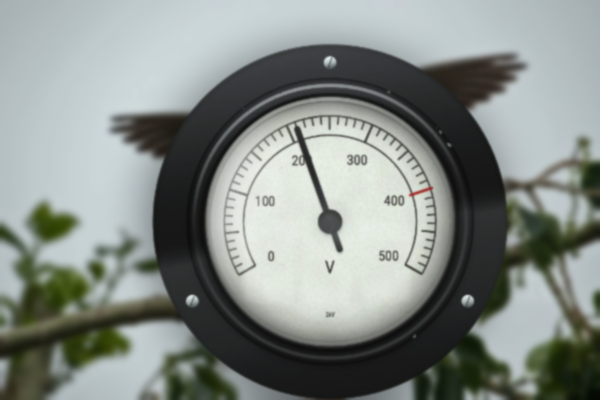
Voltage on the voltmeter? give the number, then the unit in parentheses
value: 210 (V)
